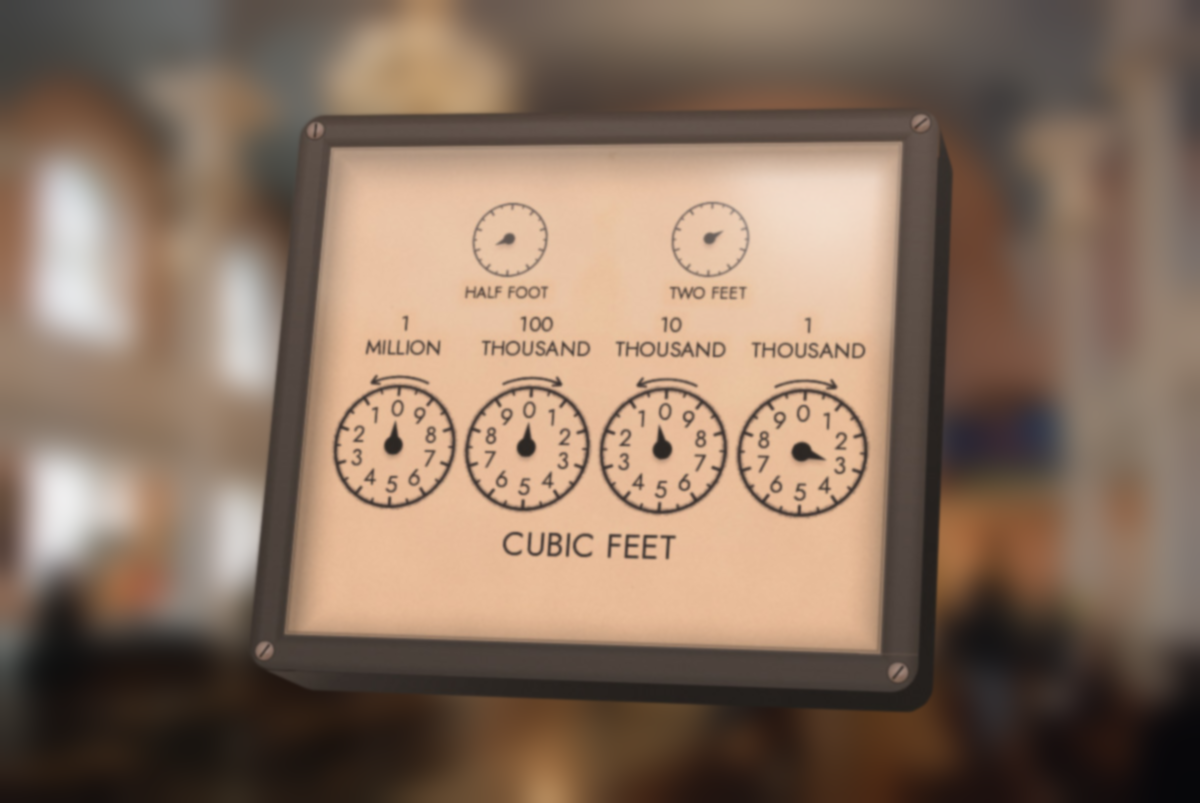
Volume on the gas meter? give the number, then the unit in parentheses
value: 300 (ft³)
